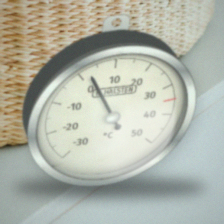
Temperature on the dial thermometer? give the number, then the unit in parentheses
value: 2.5 (°C)
